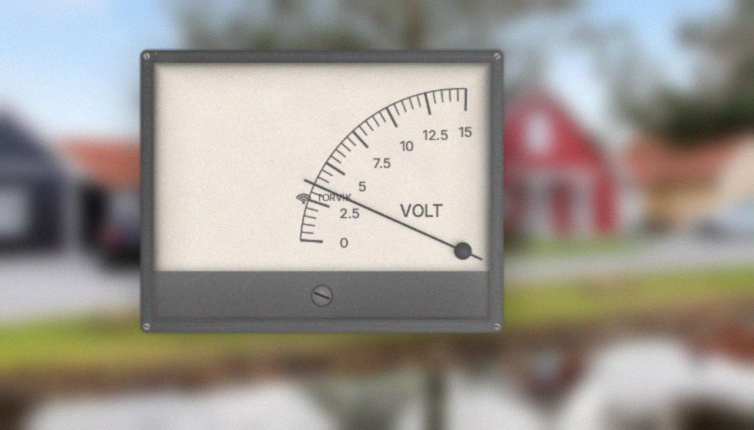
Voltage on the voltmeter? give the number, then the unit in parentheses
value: 3.5 (V)
